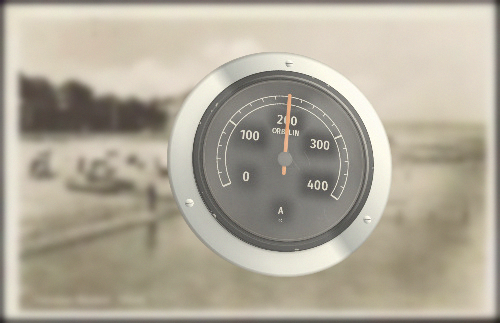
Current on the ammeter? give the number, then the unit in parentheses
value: 200 (A)
